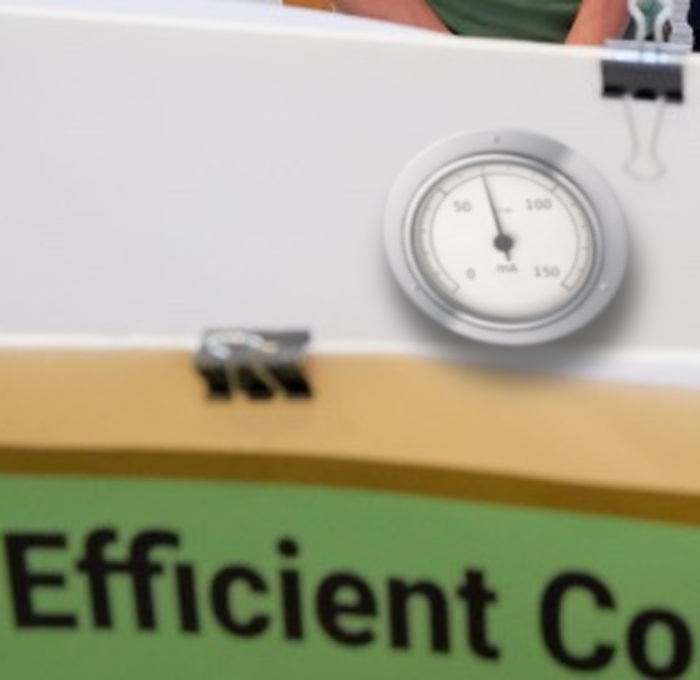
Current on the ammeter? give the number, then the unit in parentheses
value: 70 (mA)
